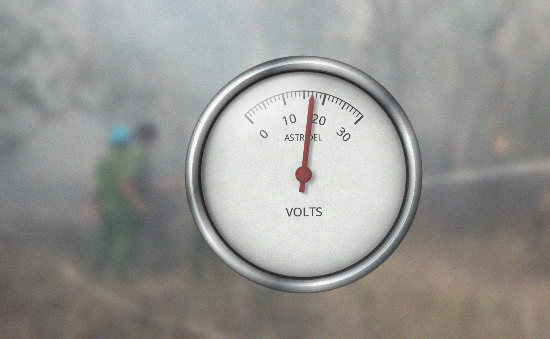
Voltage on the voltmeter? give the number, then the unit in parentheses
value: 17 (V)
